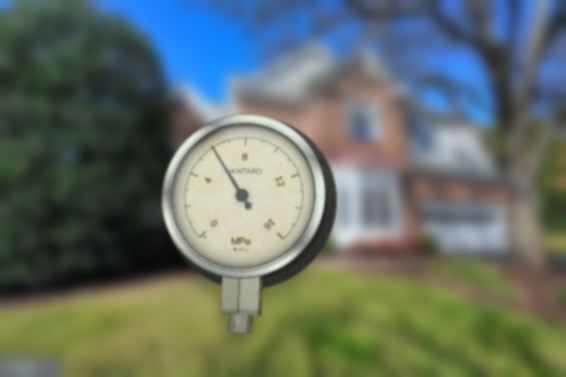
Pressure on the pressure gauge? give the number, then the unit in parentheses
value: 6 (MPa)
